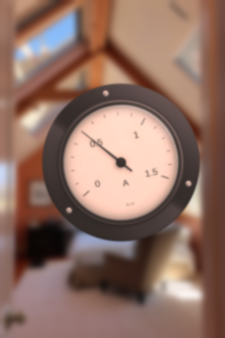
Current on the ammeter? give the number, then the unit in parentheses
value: 0.5 (A)
